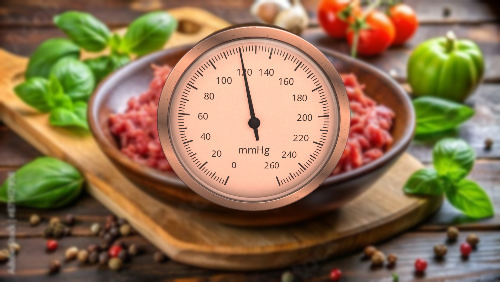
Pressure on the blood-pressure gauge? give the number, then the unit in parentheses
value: 120 (mmHg)
